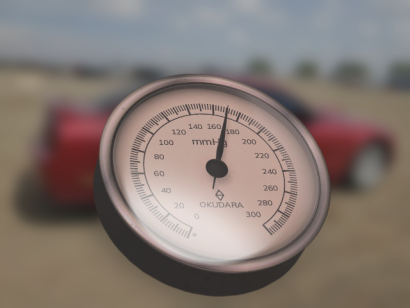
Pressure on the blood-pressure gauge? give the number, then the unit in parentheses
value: 170 (mmHg)
